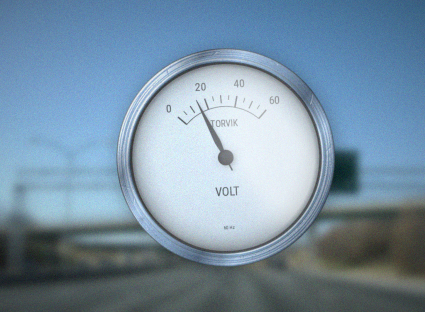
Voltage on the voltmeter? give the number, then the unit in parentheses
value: 15 (V)
